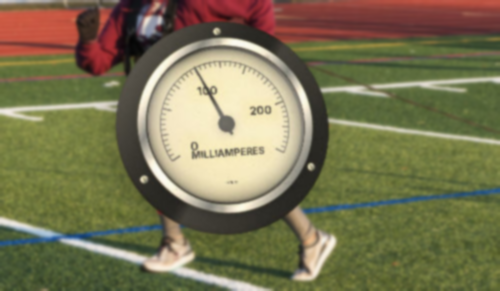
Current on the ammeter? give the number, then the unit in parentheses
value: 100 (mA)
